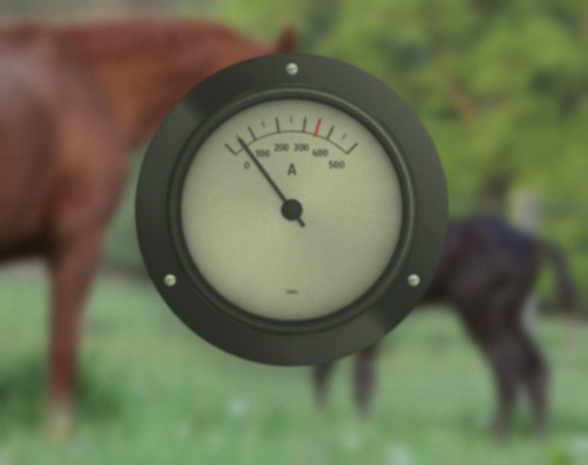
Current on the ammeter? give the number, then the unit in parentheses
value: 50 (A)
